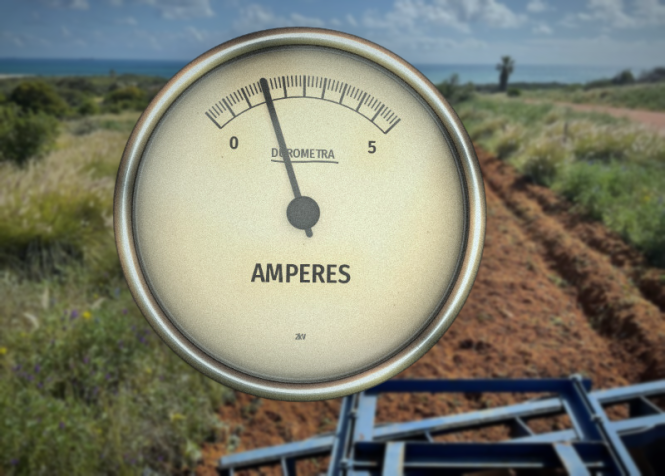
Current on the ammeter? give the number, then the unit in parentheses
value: 1.5 (A)
